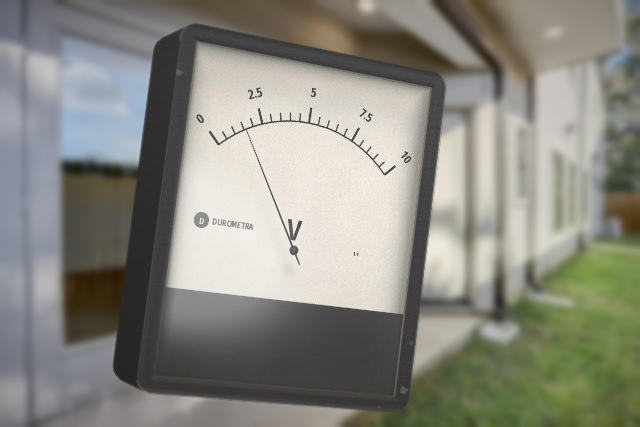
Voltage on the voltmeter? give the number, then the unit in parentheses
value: 1.5 (V)
